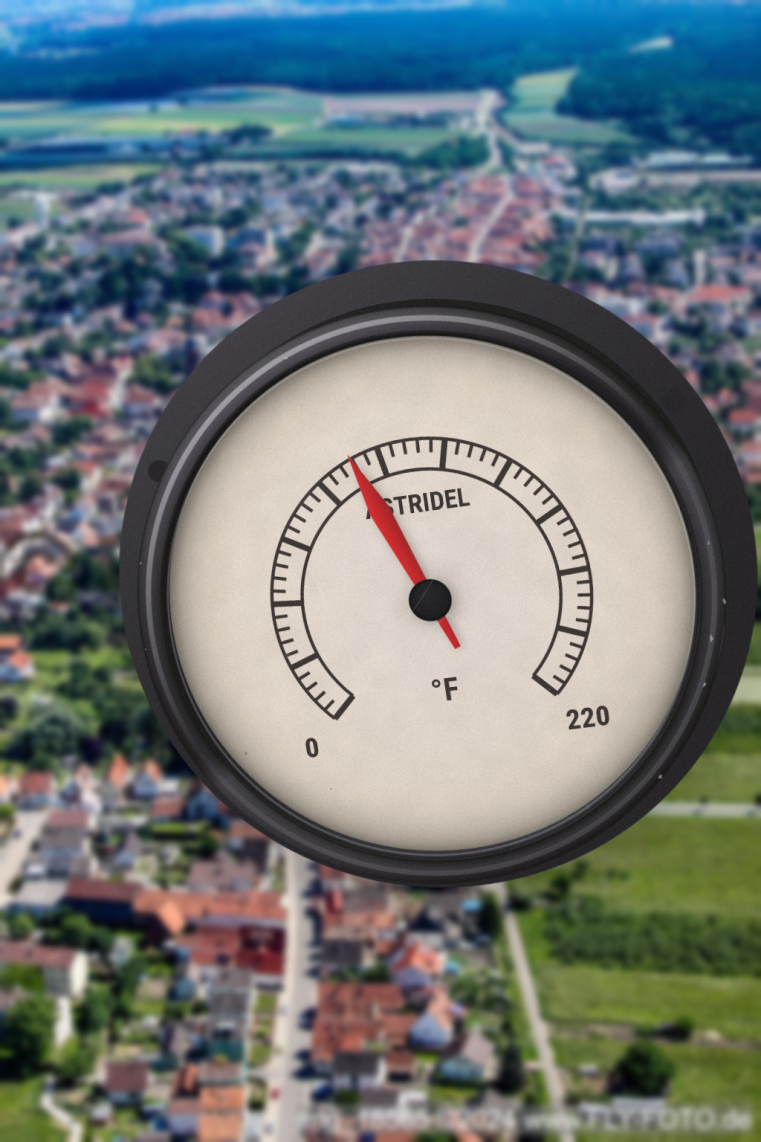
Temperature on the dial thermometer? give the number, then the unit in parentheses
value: 92 (°F)
